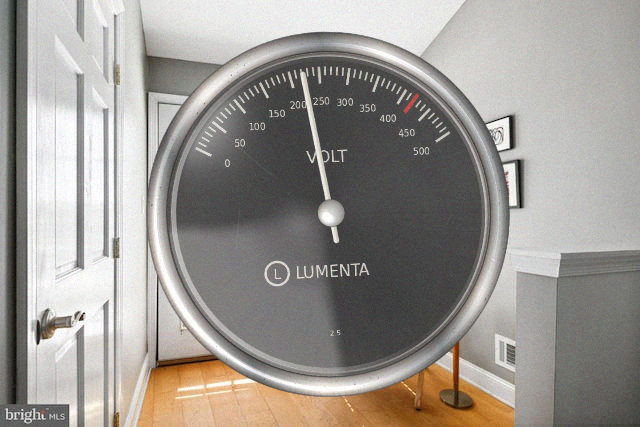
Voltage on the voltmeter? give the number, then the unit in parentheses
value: 220 (V)
